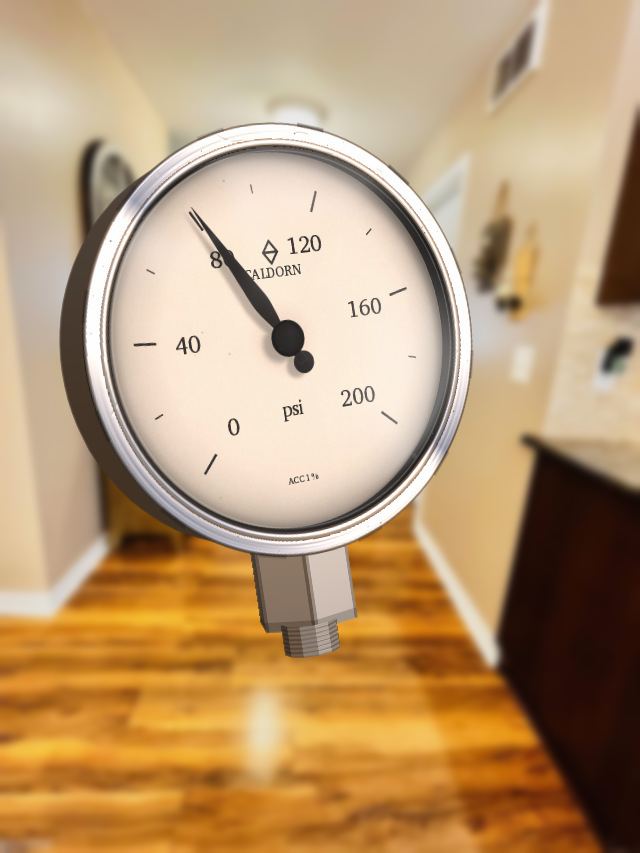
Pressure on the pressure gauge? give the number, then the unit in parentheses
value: 80 (psi)
